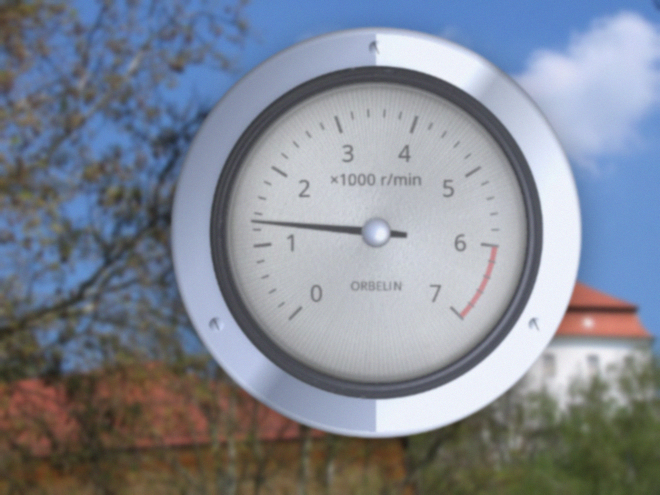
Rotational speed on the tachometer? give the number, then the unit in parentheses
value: 1300 (rpm)
